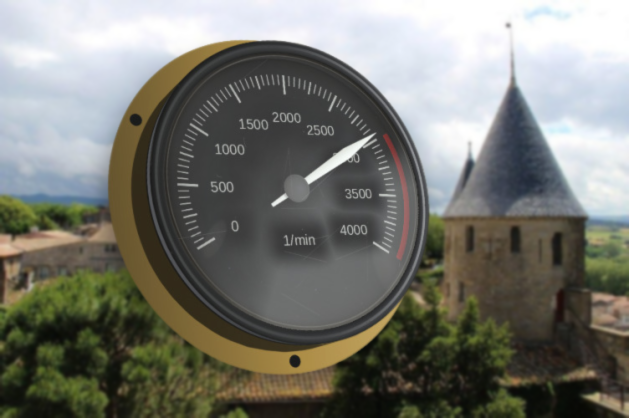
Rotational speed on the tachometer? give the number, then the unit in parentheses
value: 2950 (rpm)
